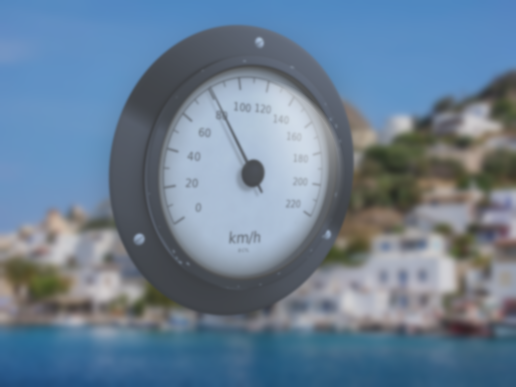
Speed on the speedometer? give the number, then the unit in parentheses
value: 80 (km/h)
